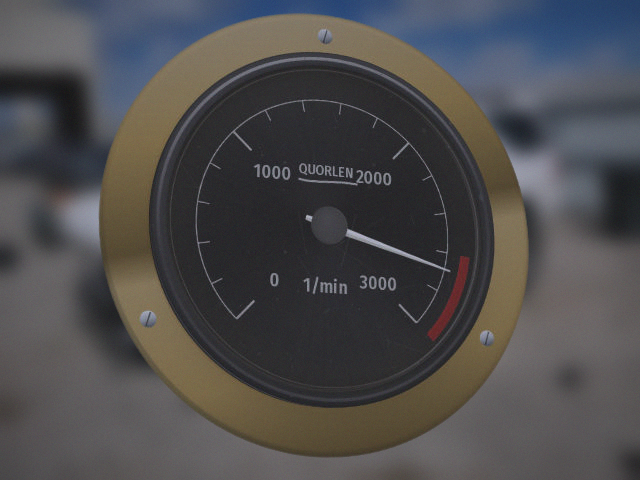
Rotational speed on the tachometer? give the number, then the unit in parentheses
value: 2700 (rpm)
